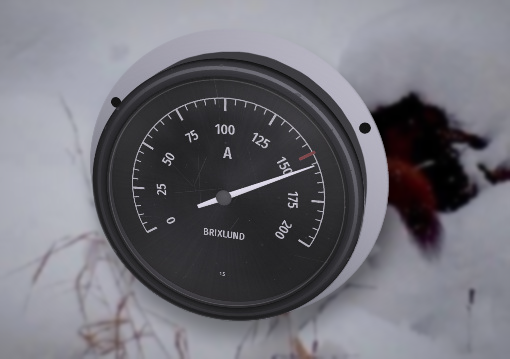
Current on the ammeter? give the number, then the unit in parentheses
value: 155 (A)
